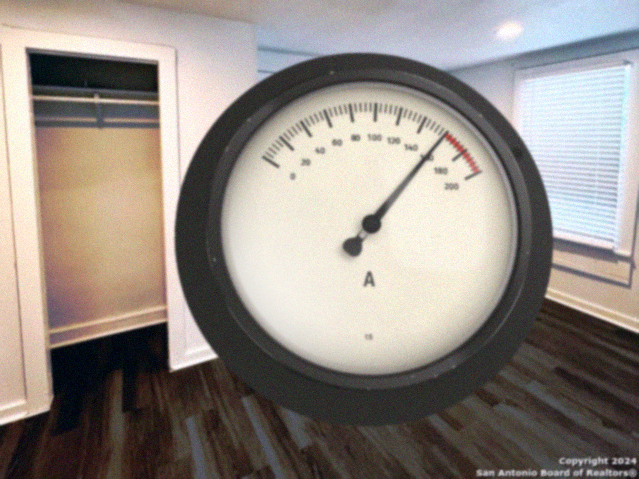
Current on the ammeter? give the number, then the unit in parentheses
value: 160 (A)
